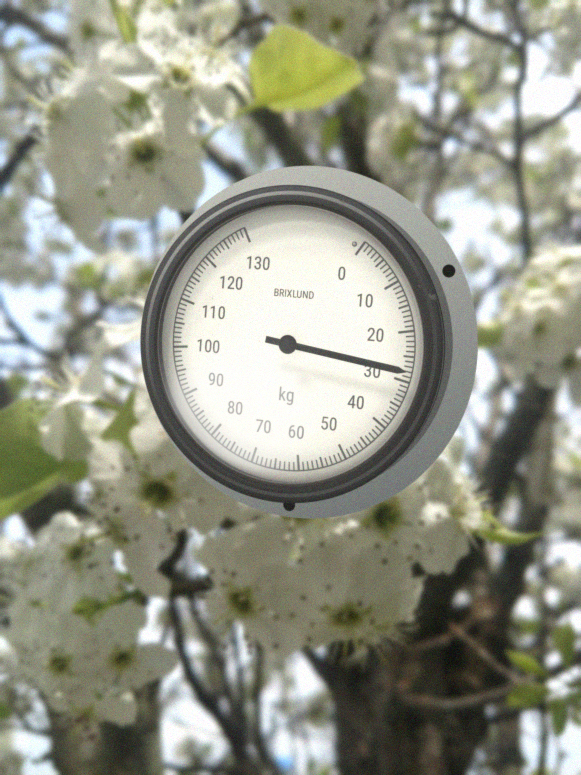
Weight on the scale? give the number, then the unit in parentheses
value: 28 (kg)
